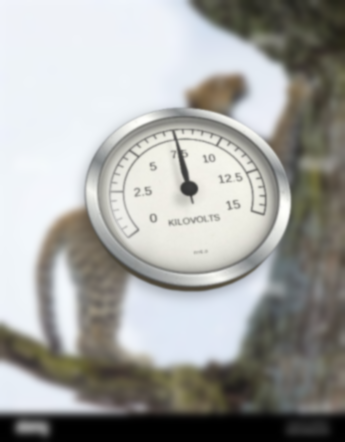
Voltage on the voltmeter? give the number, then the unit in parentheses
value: 7.5 (kV)
